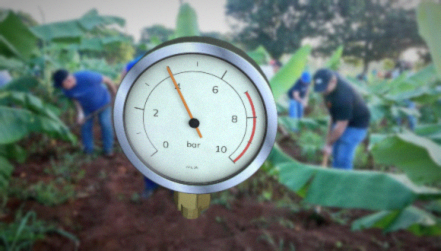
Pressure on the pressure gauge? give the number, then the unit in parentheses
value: 4 (bar)
